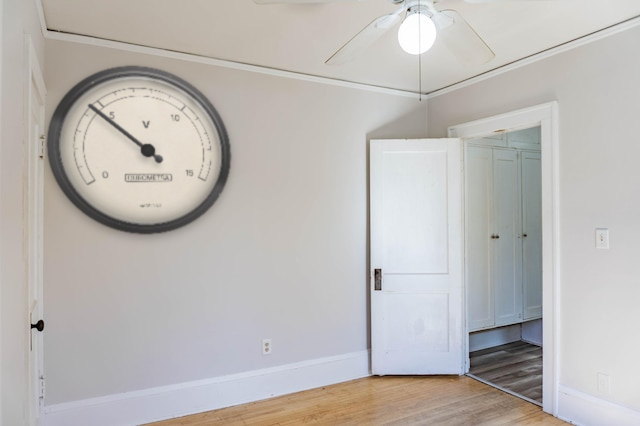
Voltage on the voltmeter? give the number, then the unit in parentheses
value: 4.5 (V)
